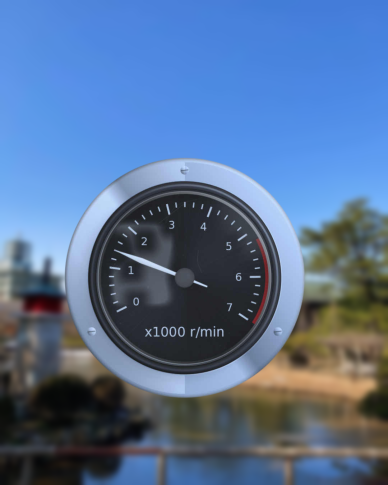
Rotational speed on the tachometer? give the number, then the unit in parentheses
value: 1400 (rpm)
